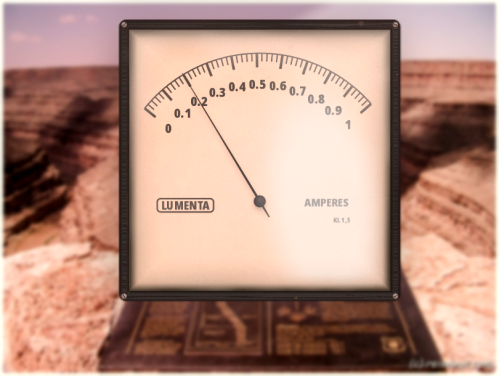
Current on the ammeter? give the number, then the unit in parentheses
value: 0.2 (A)
